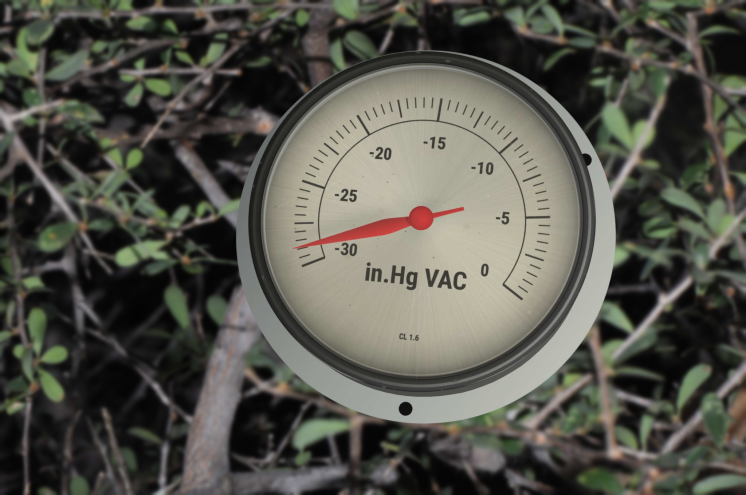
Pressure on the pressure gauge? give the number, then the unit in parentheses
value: -29 (inHg)
